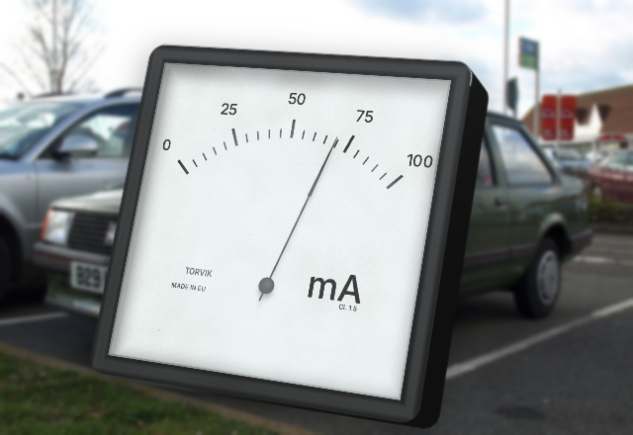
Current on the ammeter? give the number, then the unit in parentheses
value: 70 (mA)
